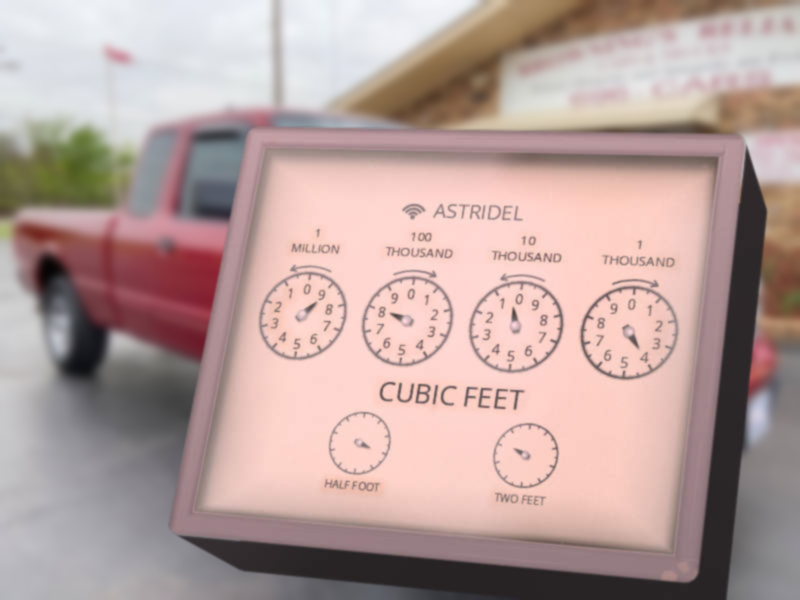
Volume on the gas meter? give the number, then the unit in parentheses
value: 880400 (ft³)
